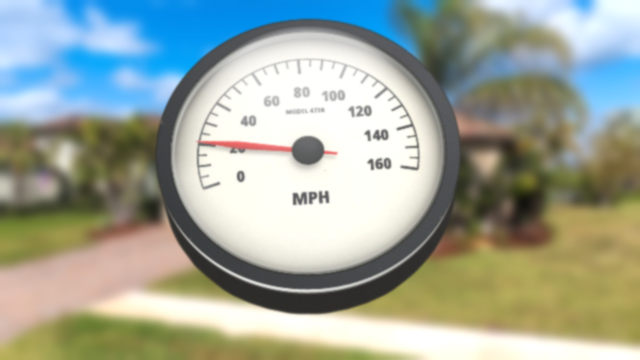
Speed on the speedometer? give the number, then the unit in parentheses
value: 20 (mph)
